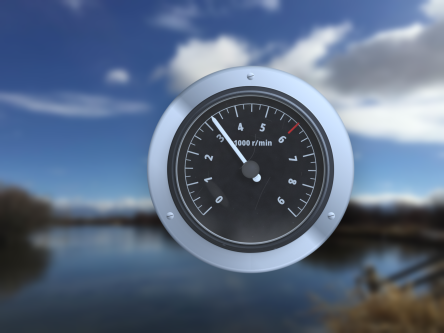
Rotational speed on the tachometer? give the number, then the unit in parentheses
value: 3250 (rpm)
